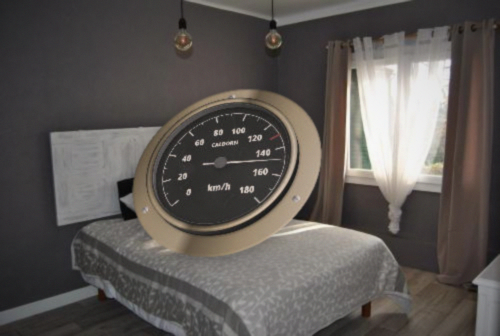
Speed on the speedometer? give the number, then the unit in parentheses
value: 150 (km/h)
